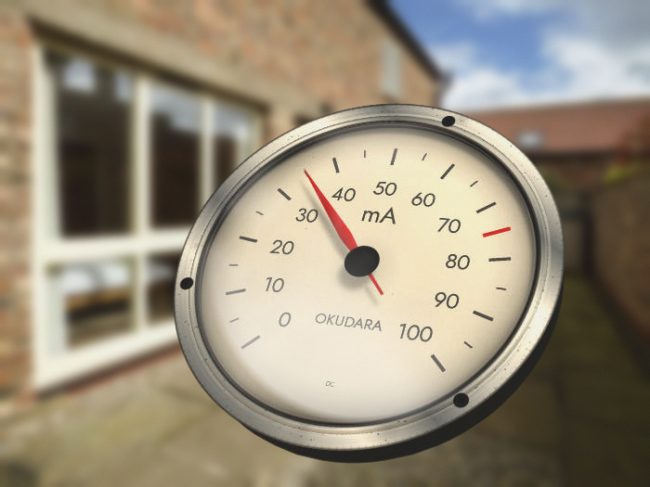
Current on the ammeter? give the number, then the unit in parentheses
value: 35 (mA)
